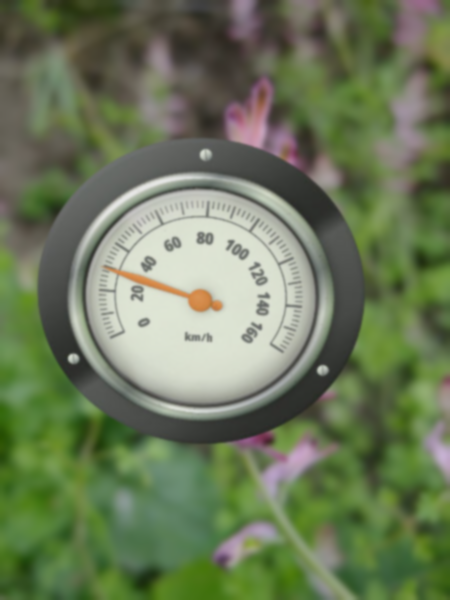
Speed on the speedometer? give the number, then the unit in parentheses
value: 30 (km/h)
